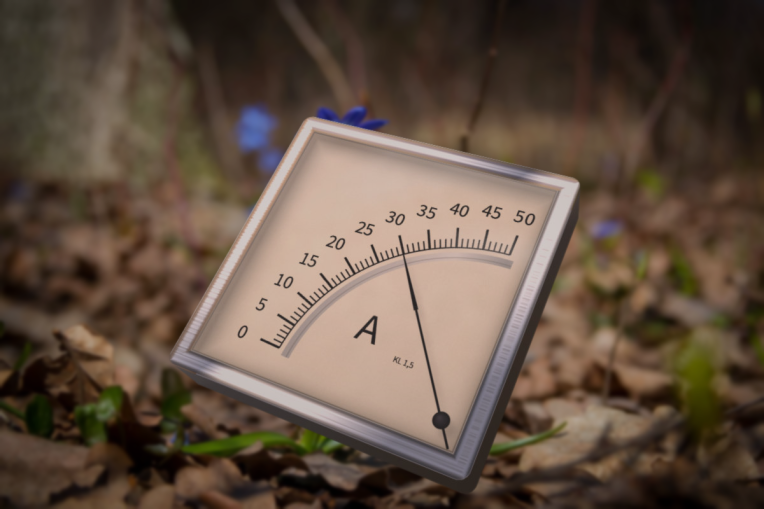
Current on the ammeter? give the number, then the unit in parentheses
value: 30 (A)
